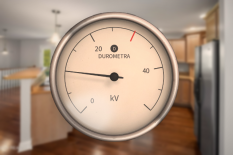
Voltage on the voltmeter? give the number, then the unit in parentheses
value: 10 (kV)
